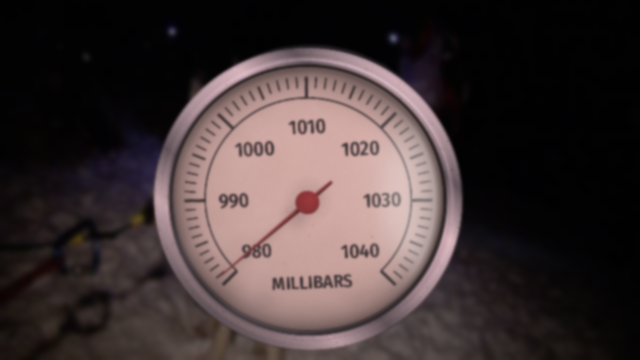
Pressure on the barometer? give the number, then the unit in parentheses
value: 981 (mbar)
